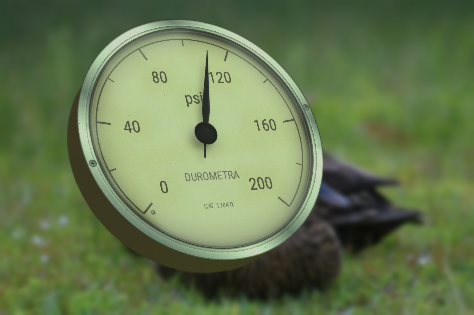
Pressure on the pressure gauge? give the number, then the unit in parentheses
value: 110 (psi)
